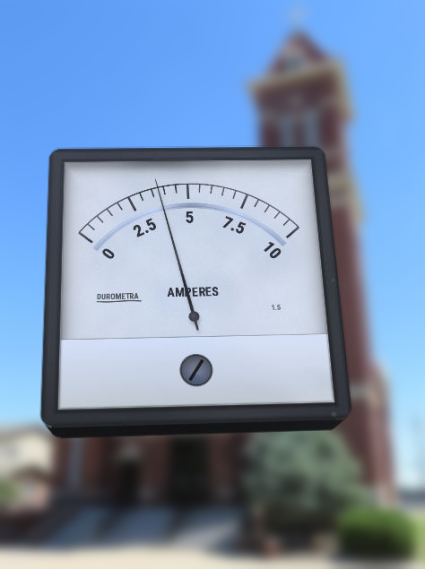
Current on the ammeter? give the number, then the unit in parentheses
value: 3.75 (A)
